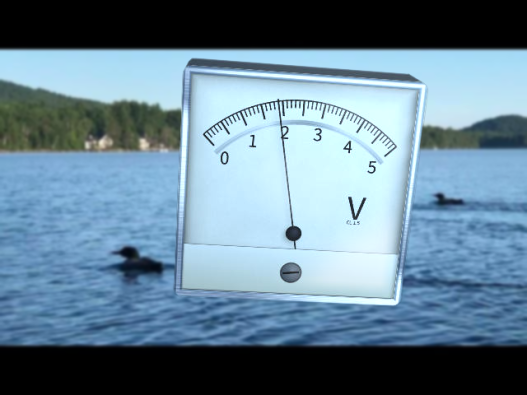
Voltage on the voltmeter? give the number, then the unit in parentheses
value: 1.9 (V)
